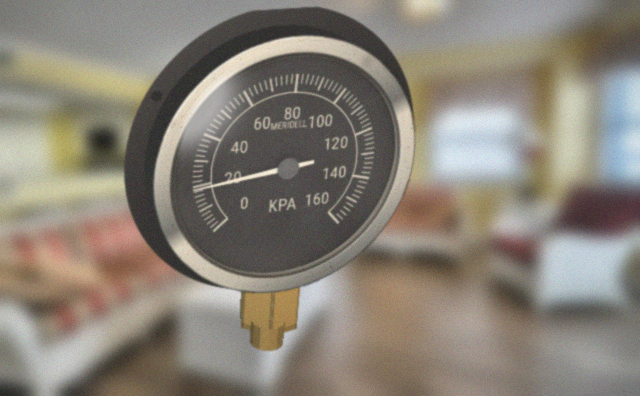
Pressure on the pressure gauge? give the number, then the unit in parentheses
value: 20 (kPa)
